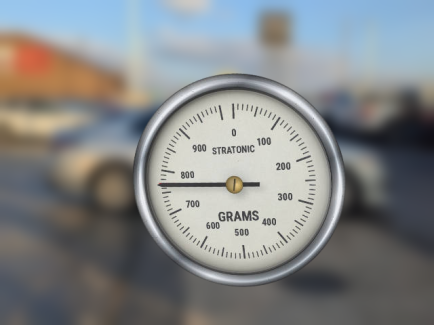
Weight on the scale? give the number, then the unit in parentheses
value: 770 (g)
